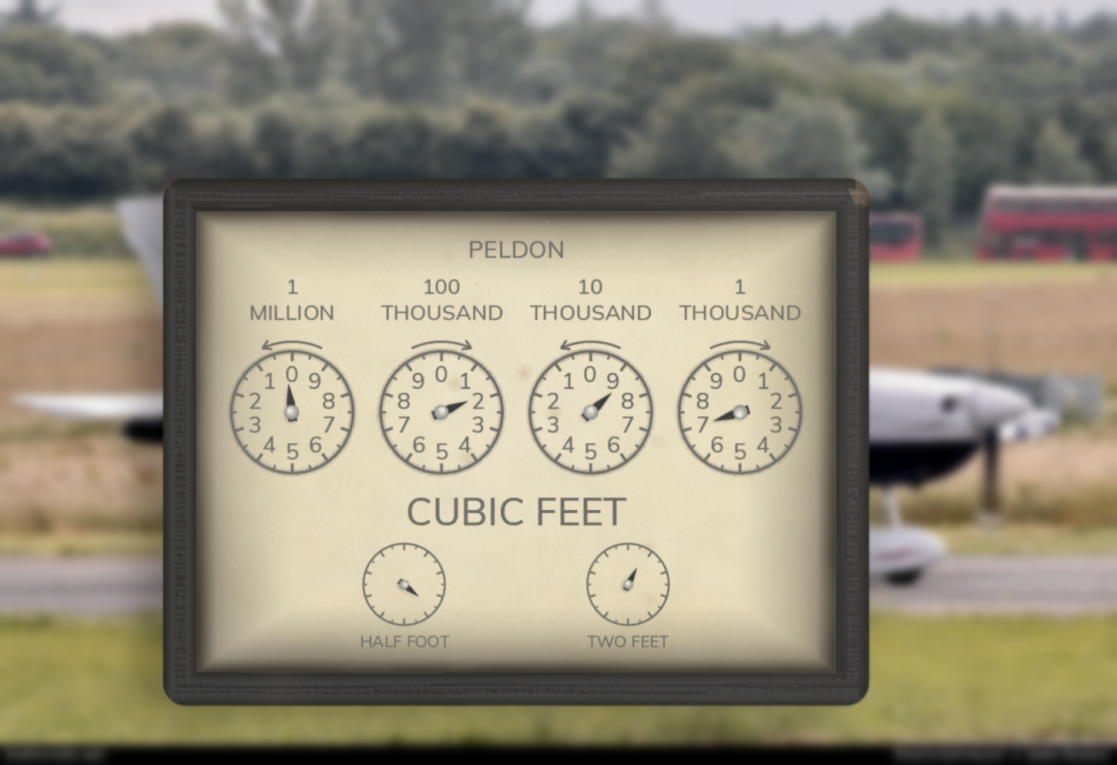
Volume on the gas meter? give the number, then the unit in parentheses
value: 18700 (ft³)
